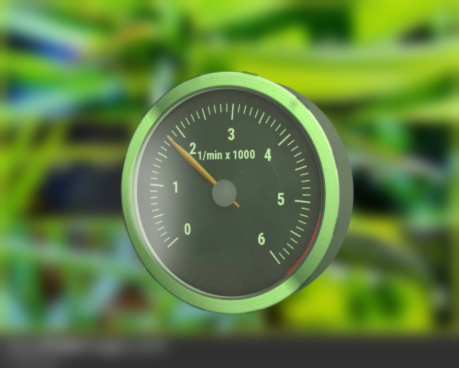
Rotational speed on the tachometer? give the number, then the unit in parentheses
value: 1800 (rpm)
